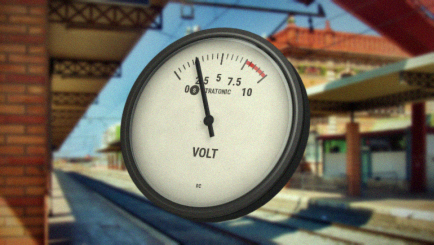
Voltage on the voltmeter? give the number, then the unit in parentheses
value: 2.5 (V)
